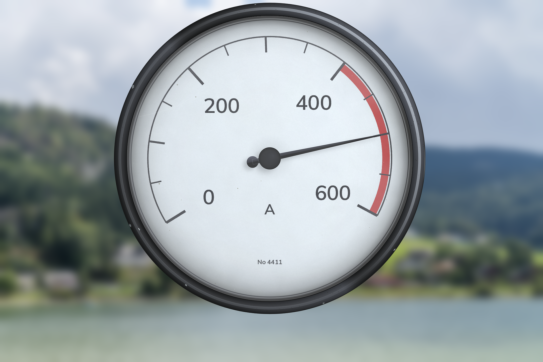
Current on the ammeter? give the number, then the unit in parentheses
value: 500 (A)
